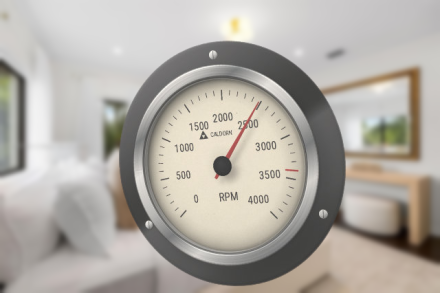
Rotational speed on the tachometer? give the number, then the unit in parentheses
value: 2500 (rpm)
